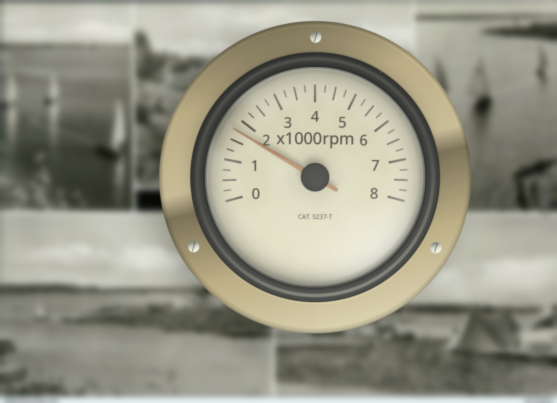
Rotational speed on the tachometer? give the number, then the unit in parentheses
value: 1750 (rpm)
